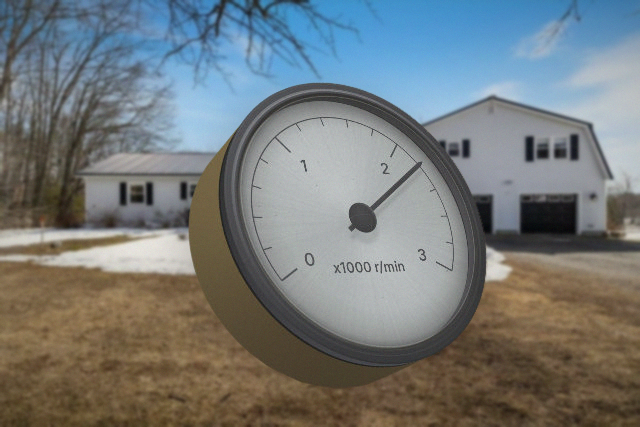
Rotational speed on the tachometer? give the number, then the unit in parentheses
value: 2200 (rpm)
